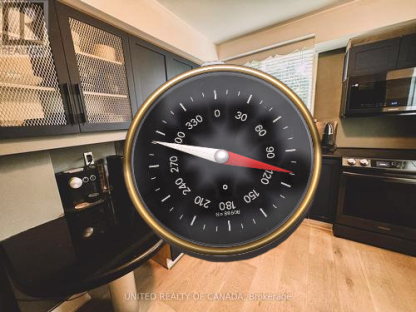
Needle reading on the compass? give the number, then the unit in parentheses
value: 110 (°)
